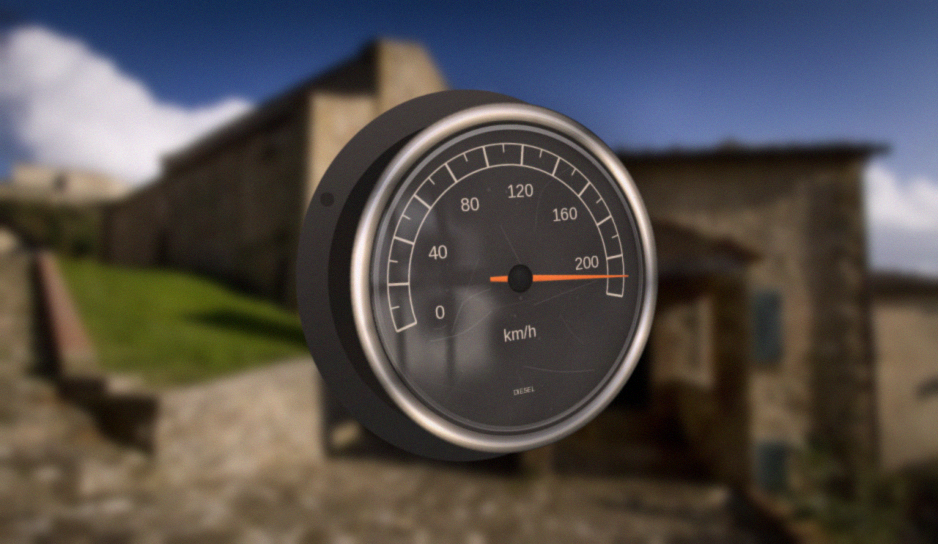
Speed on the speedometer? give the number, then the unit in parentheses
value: 210 (km/h)
